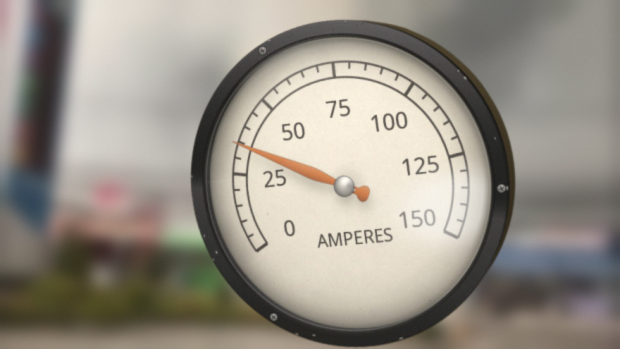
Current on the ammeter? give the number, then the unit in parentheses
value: 35 (A)
